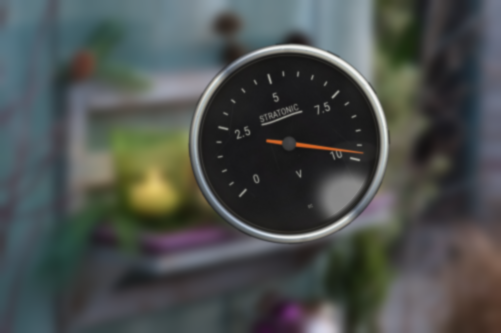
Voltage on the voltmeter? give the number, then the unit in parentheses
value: 9.75 (V)
